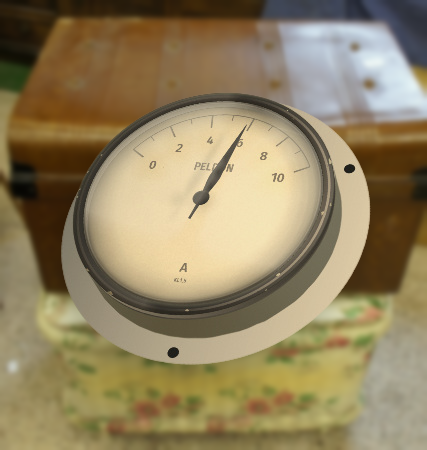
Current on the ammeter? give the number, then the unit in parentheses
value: 6 (A)
